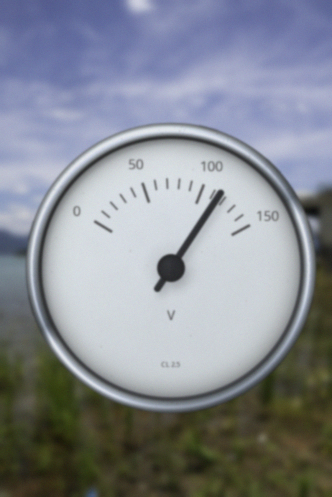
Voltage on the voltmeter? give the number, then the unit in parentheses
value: 115 (V)
